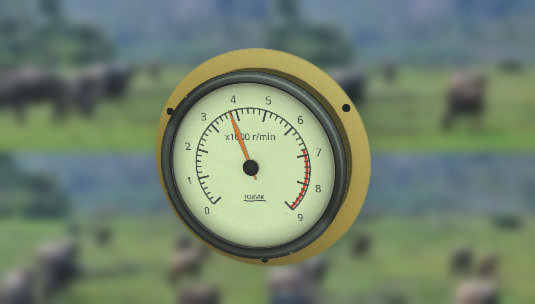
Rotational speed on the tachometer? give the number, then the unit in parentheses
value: 3800 (rpm)
